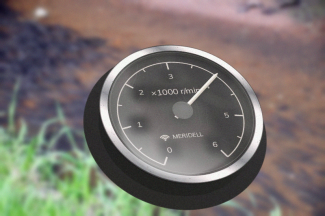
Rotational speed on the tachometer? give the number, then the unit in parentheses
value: 4000 (rpm)
